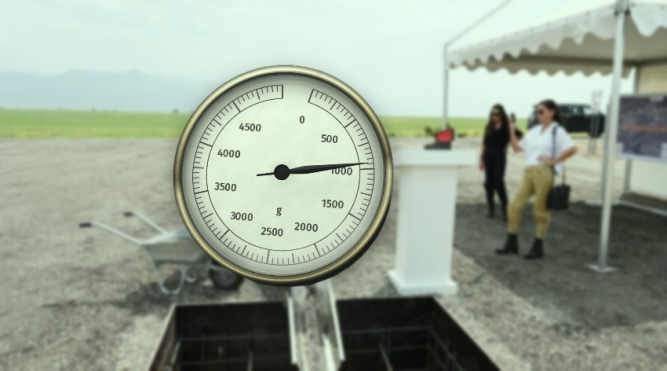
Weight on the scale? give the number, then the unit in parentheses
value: 950 (g)
